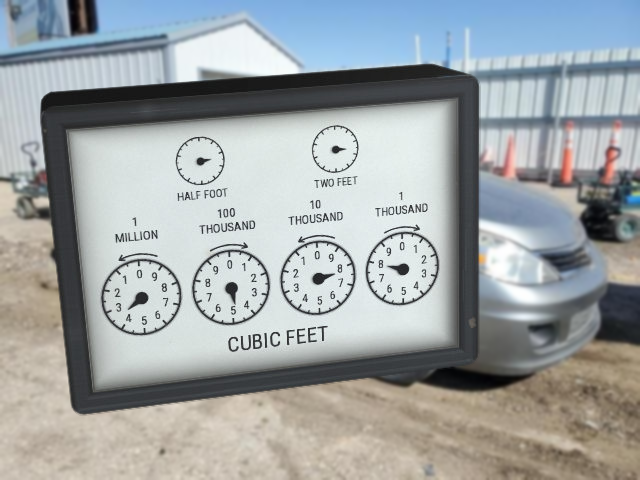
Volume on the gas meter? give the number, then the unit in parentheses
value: 347800 (ft³)
